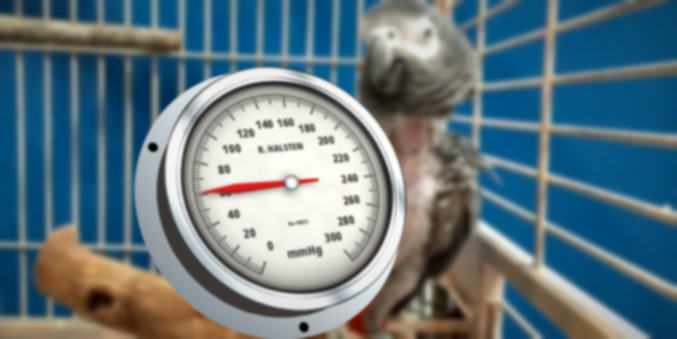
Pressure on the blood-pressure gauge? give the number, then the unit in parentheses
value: 60 (mmHg)
